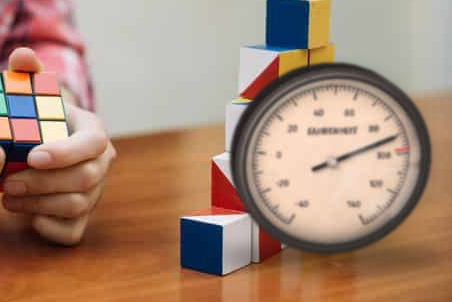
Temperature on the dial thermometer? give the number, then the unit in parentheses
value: 90 (°F)
